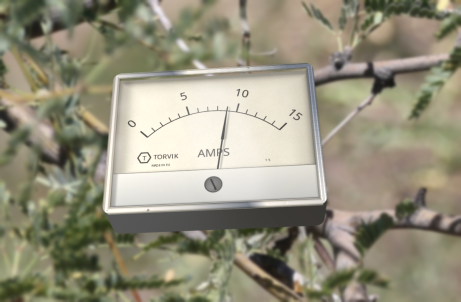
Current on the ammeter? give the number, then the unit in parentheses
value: 9 (A)
